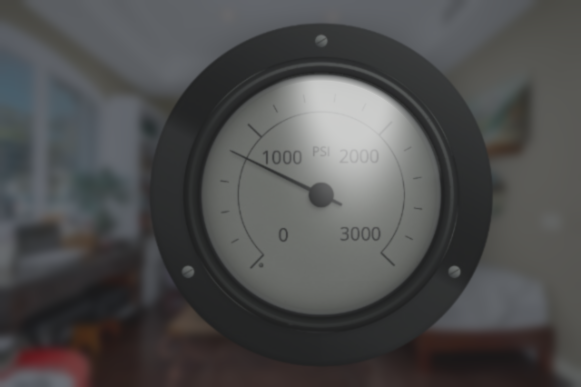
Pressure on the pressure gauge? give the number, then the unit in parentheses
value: 800 (psi)
